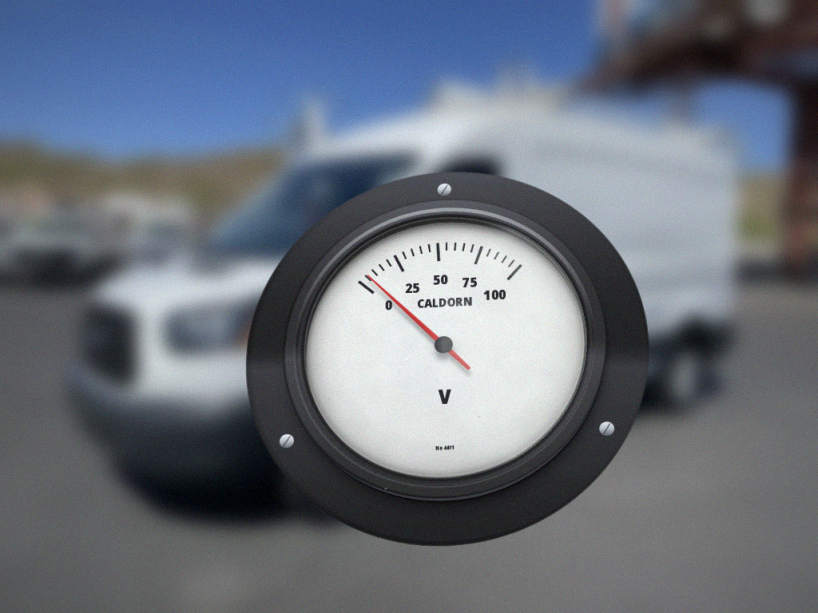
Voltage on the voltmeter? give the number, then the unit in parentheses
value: 5 (V)
